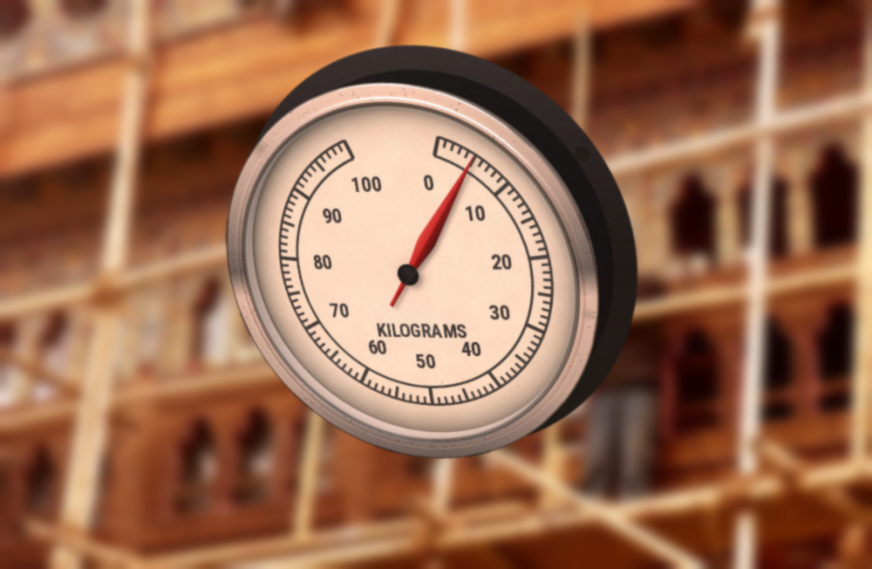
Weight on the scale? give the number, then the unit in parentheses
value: 5 (kg)
